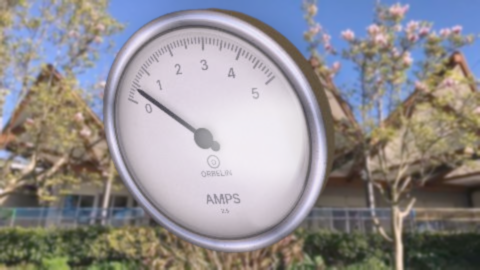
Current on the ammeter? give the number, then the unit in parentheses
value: 0.5 (A)
